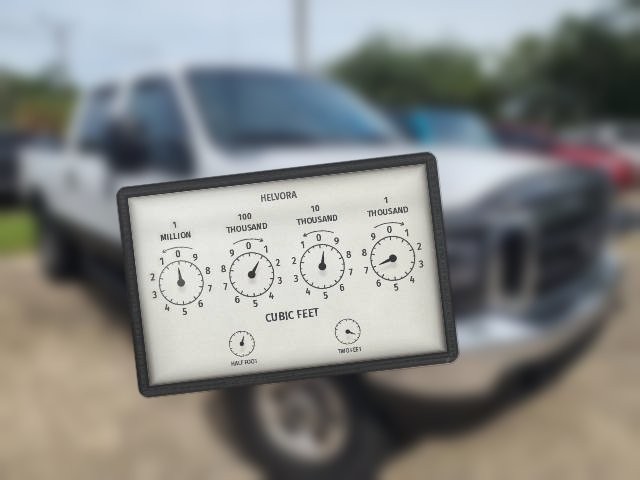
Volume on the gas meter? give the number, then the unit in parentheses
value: 9700 (ft³)
